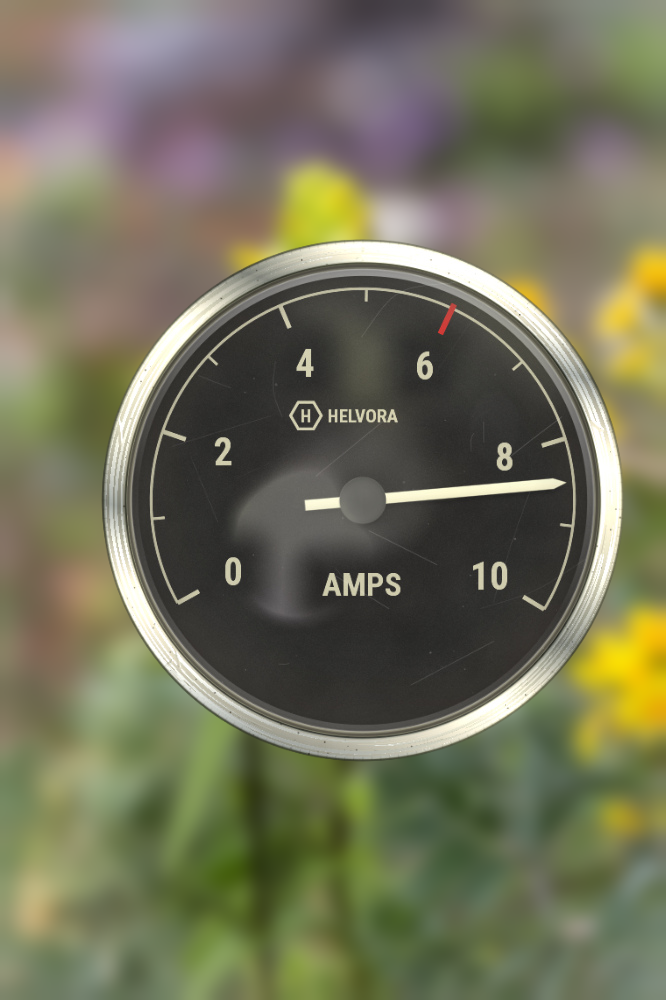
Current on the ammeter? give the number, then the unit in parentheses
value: 8.5 (A)
